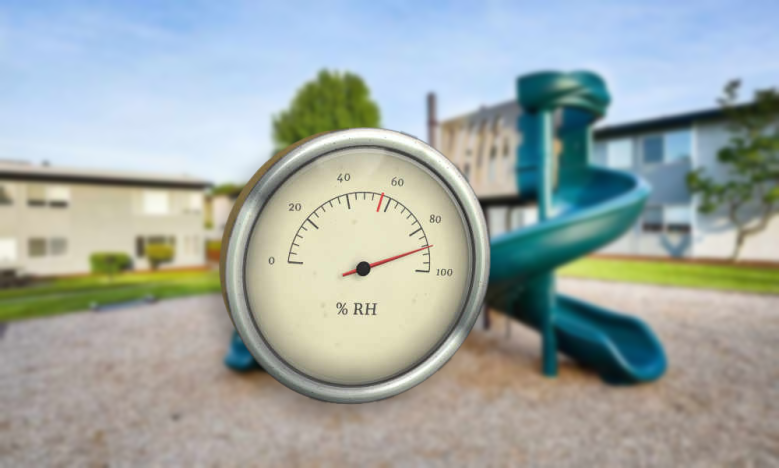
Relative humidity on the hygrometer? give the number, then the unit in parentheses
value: 88 (%)
